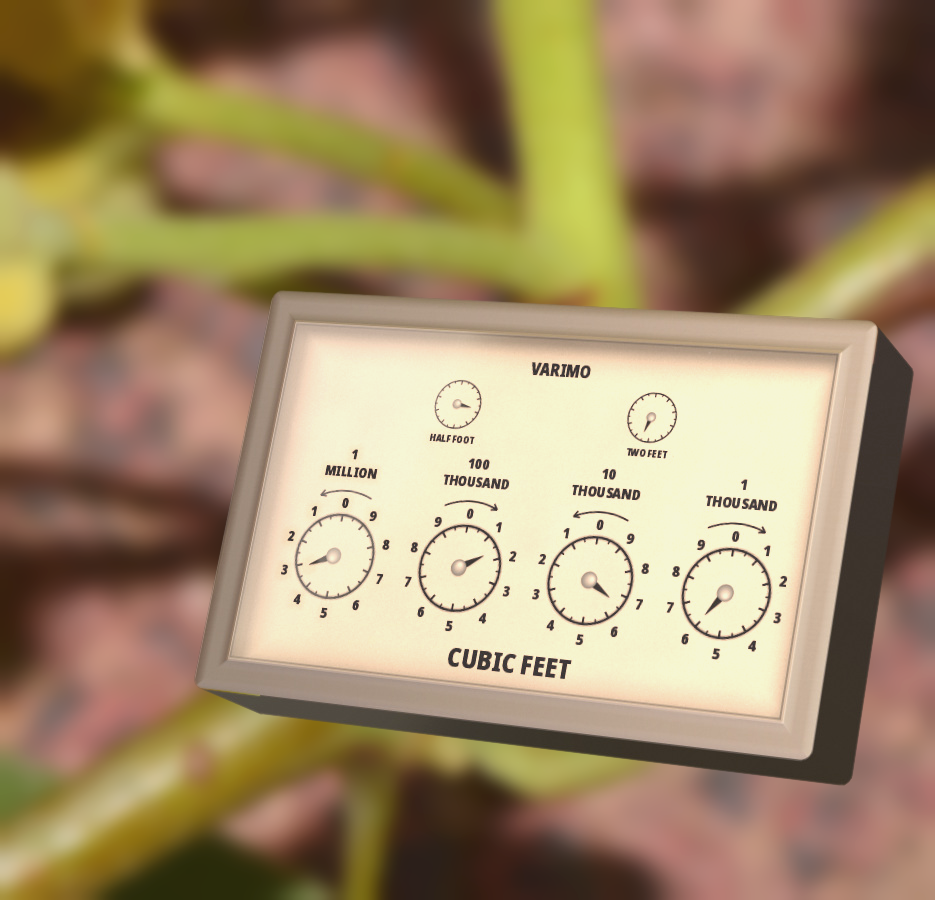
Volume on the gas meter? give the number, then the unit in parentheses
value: 316600 (ft³)
